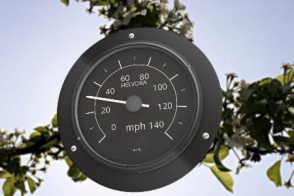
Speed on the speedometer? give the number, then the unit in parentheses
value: 30 (mph)
